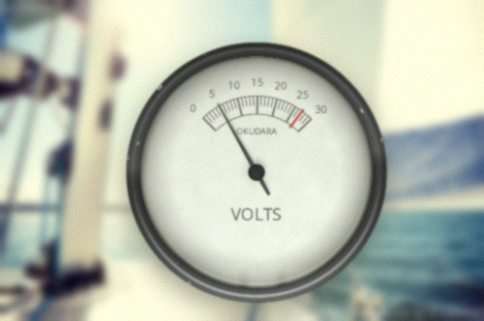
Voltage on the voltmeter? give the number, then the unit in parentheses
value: 5 (V)
